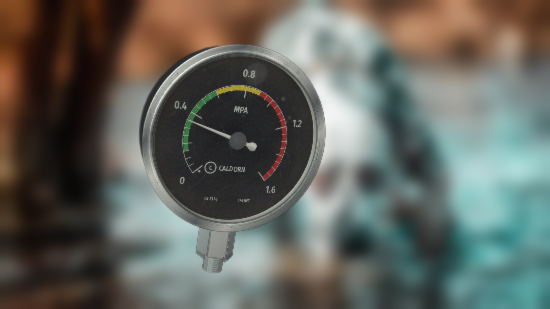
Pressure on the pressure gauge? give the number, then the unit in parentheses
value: 0.35 (MPa)
